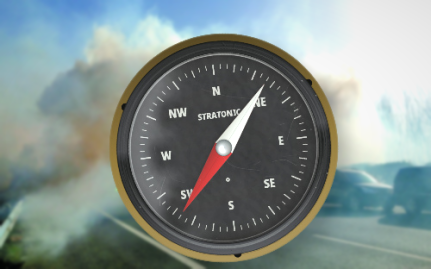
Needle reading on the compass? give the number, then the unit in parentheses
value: 220 (°)
